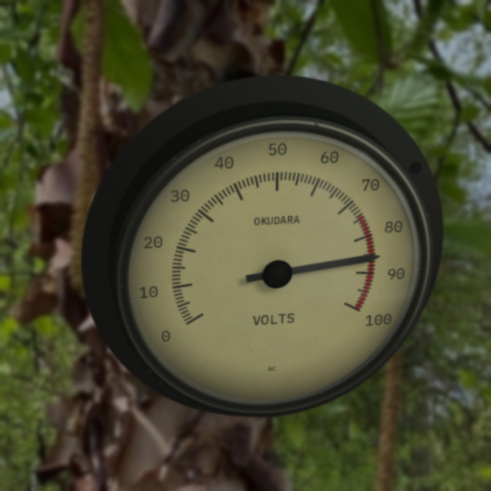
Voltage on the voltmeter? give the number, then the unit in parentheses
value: 85 (V)
